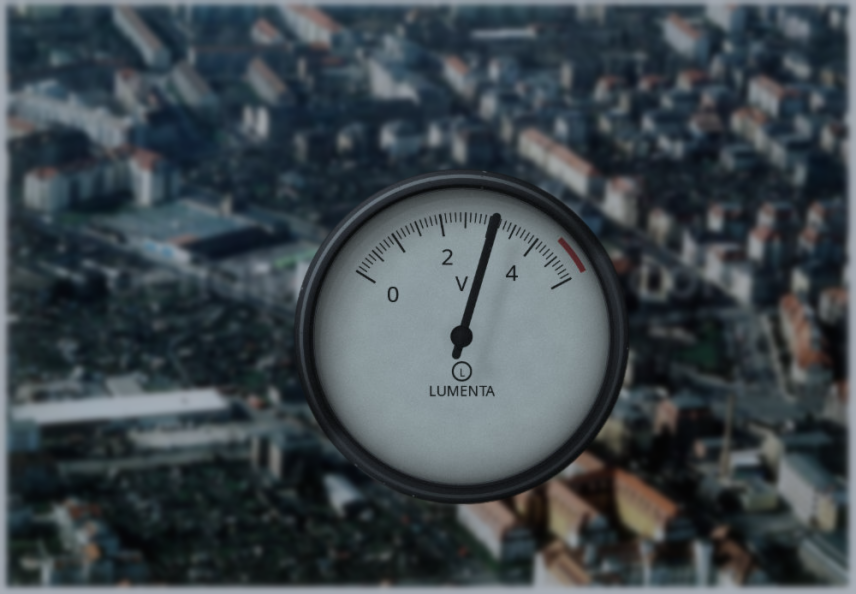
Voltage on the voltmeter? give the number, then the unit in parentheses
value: 3.1 (V)
